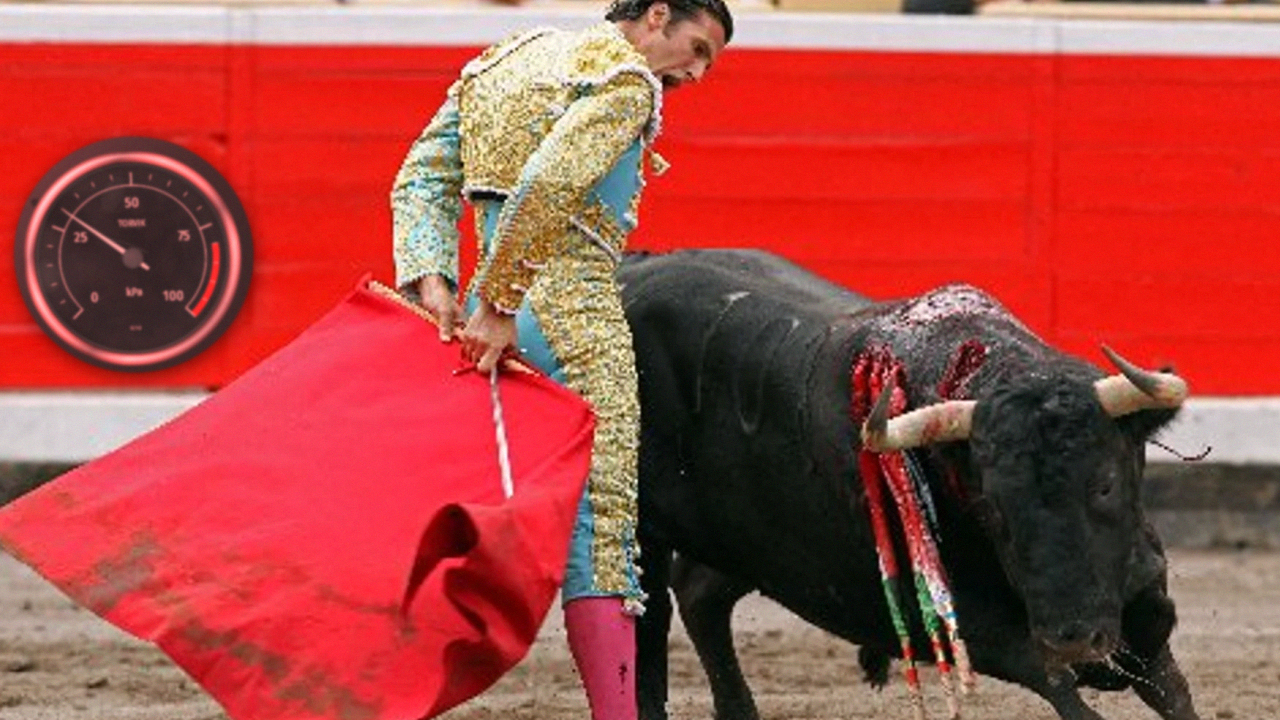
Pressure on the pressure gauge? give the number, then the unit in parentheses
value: 30 (kPa)
